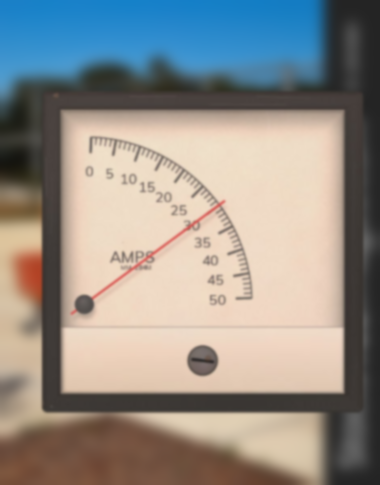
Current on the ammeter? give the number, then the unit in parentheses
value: 30 (A)
